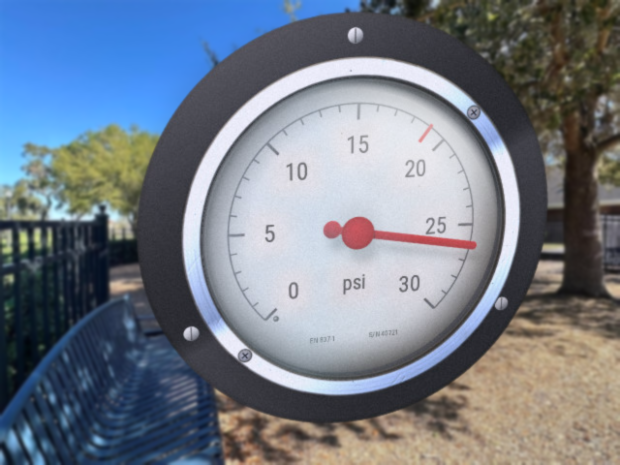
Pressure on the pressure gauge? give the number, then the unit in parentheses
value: 26 (psi)
